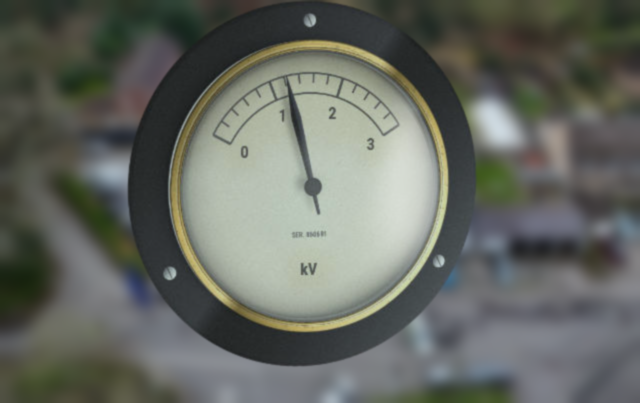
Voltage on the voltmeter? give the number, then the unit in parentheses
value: 1.2 (kV)
